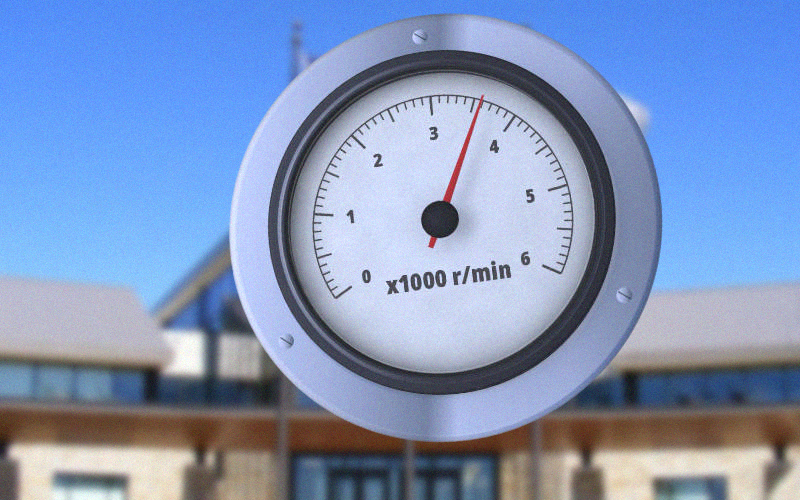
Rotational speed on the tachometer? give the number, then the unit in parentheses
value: 3600 (rpm)
